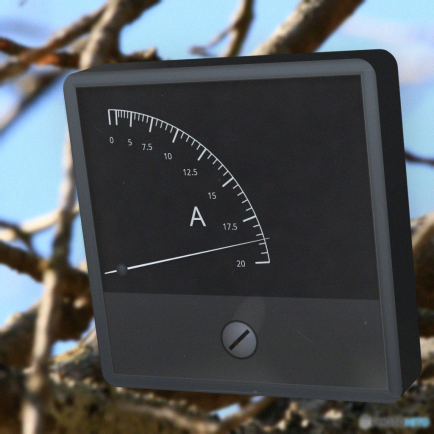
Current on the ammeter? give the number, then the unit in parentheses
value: 18.75 (A)
